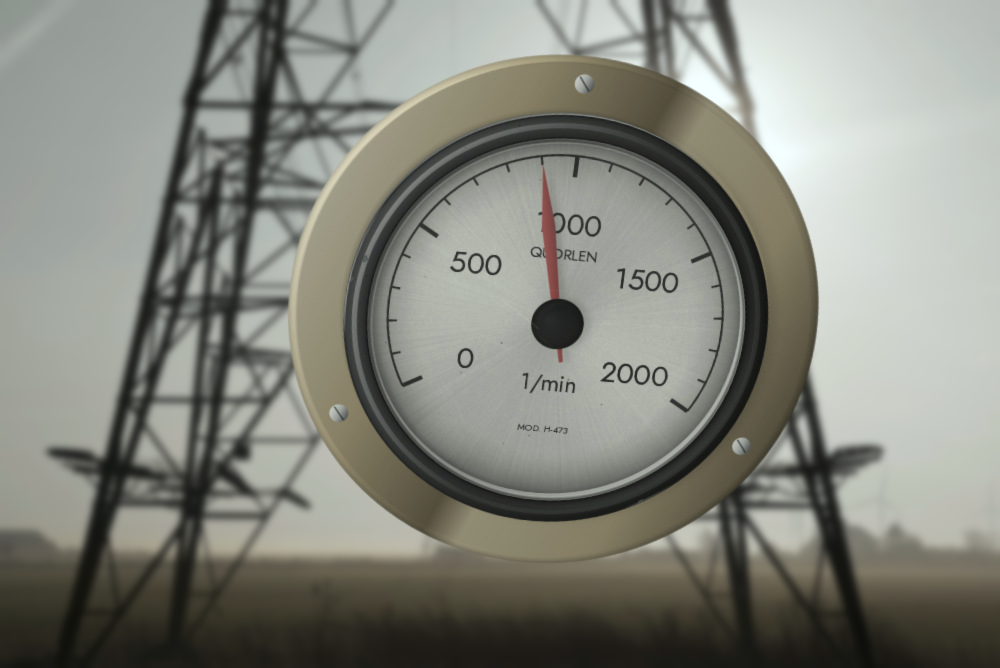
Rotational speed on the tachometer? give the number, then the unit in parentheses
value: 900 (rpm)
